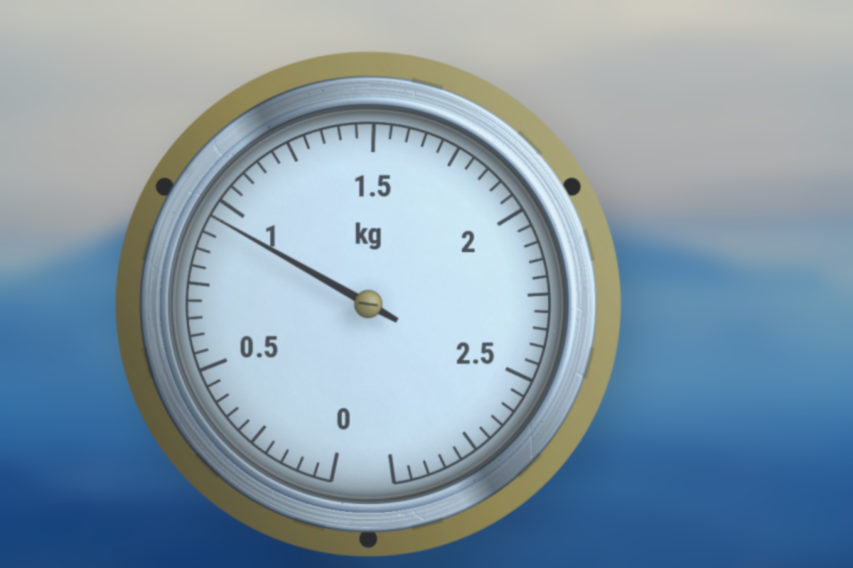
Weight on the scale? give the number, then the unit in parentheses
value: 0.95 (kg)
